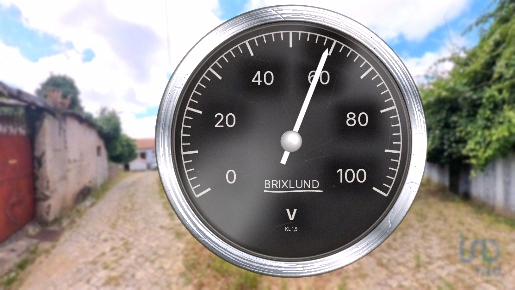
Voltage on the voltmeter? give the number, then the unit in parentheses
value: 59 (V)
